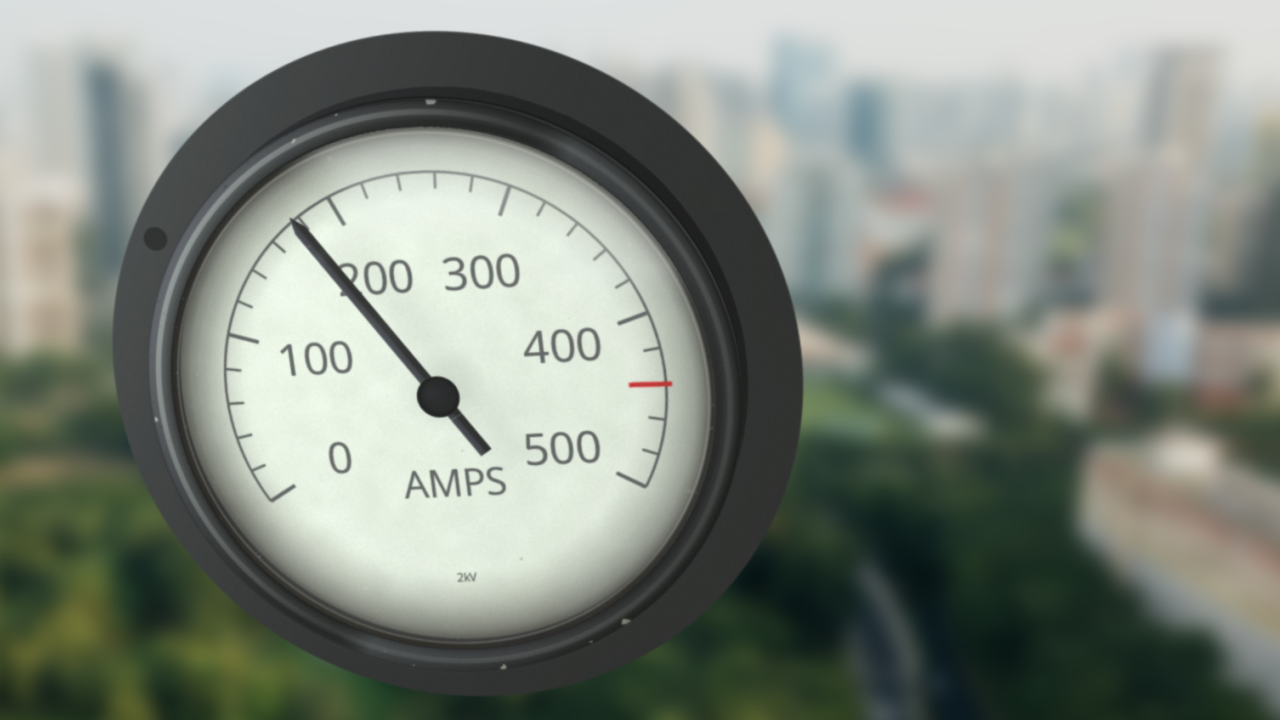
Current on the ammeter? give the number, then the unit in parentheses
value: 180 (A)
